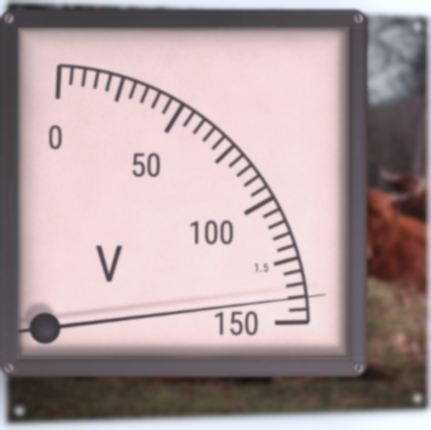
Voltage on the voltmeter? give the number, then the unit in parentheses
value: 140 (V)
